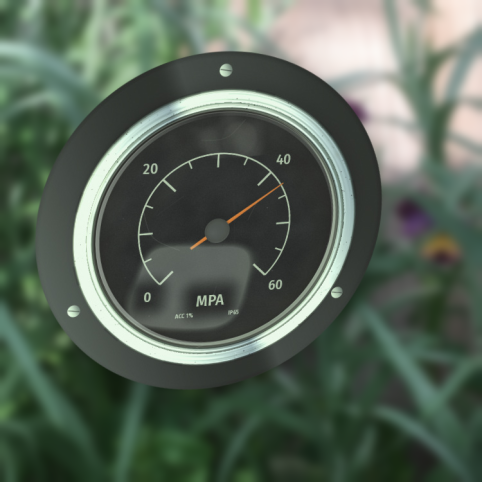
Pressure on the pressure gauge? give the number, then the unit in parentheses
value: 42.5 (MPa)
